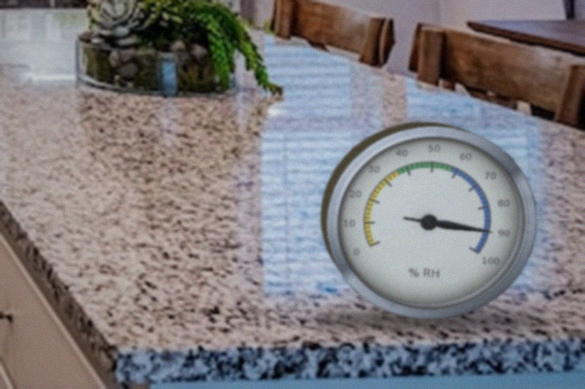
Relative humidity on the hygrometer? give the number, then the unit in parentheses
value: 90 (%)
